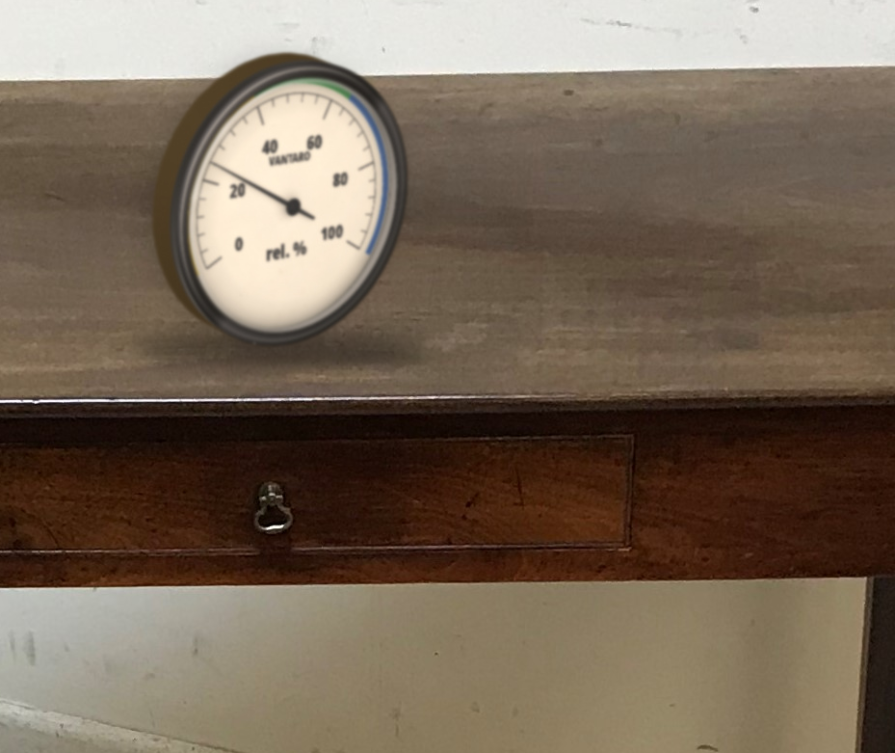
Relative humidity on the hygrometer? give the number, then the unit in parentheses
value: 24 (%)
